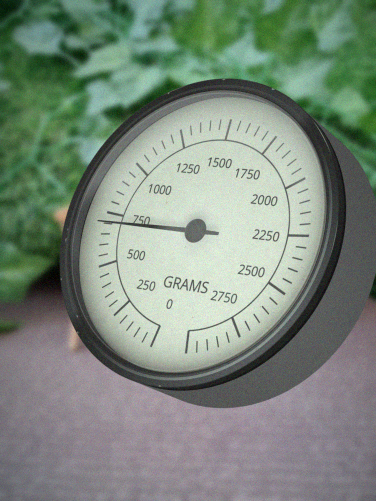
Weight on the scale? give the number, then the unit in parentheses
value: 700 (g)
